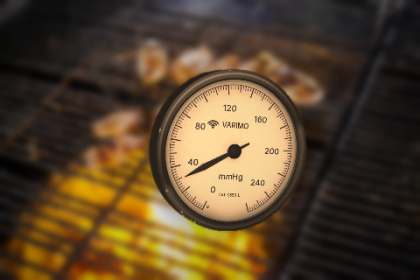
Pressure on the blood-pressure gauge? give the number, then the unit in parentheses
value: 30 (mmHg)
